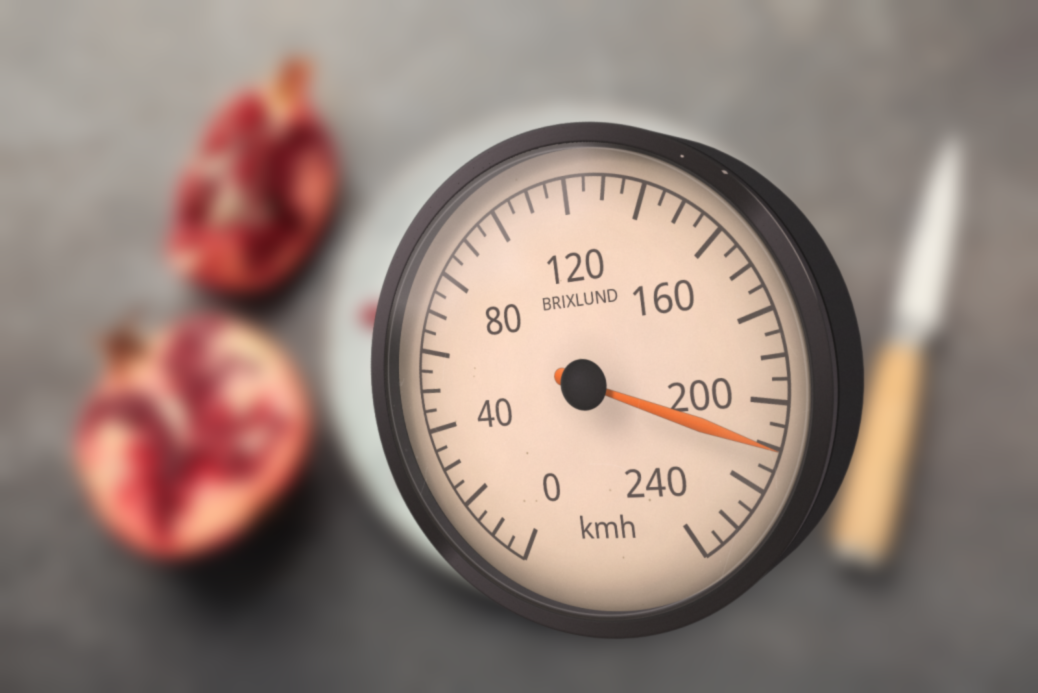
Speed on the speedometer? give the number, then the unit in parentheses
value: 210 (km/h)
